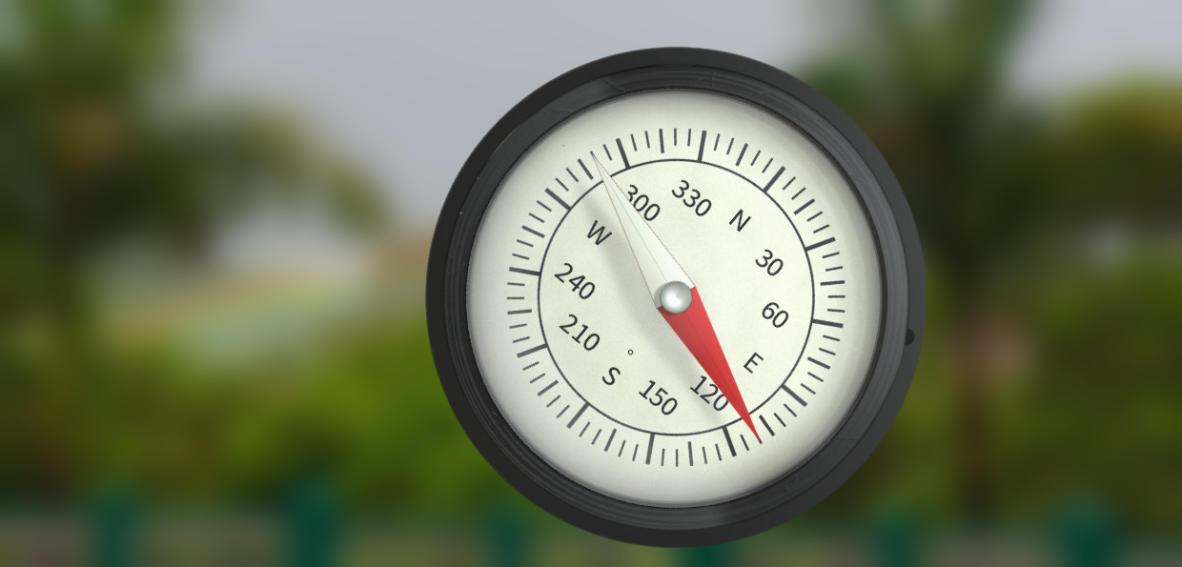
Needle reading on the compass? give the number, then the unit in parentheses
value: 110 (°)
